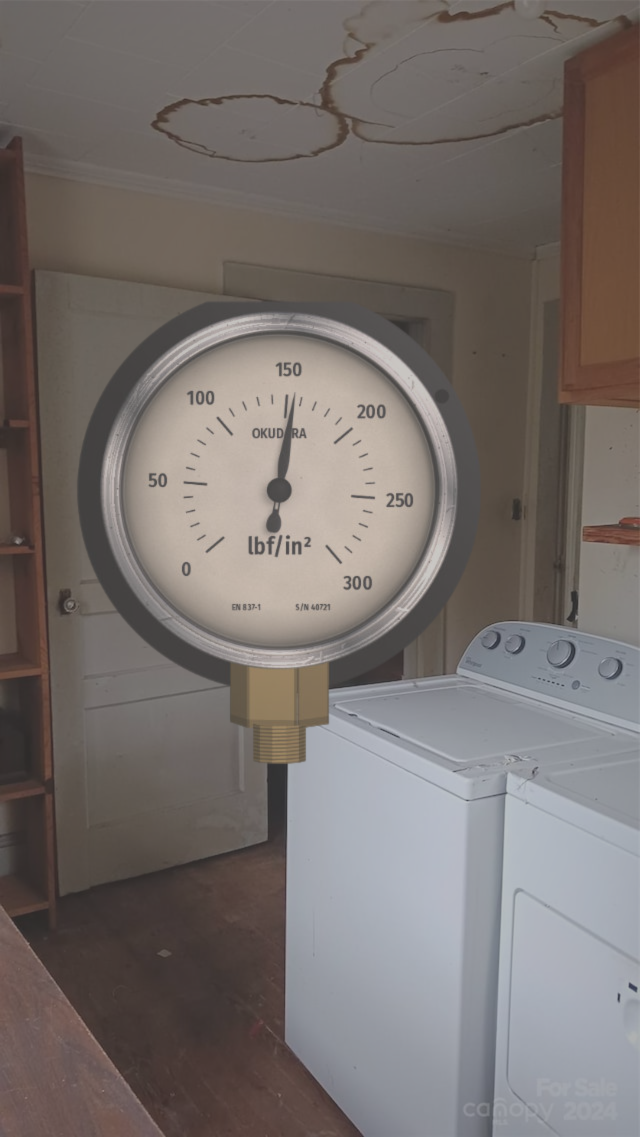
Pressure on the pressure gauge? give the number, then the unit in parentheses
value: 155 (psi)
